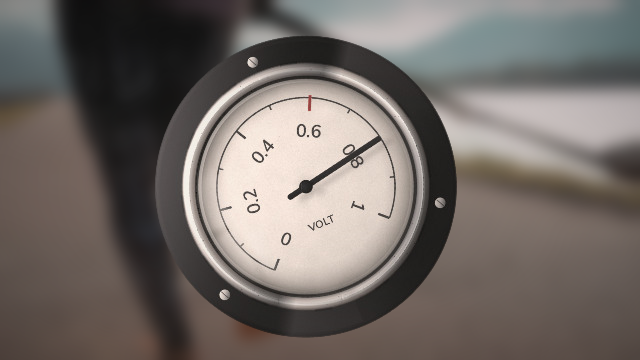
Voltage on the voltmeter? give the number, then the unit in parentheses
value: 0.8 (V)
